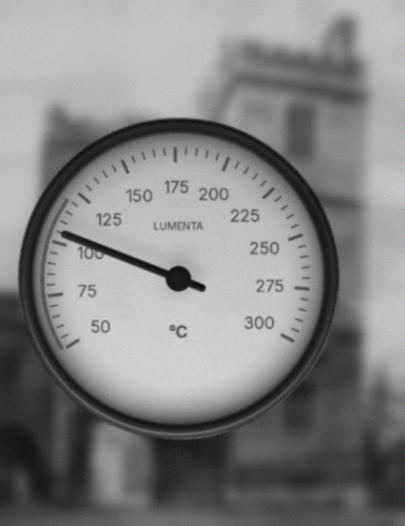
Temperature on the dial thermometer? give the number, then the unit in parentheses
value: 105 (°C)
